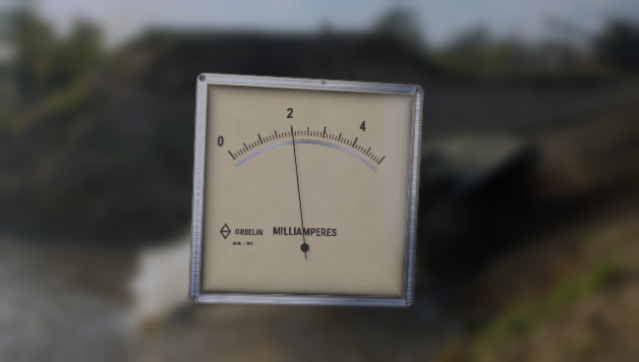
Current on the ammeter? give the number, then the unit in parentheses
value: 2 (mA)
